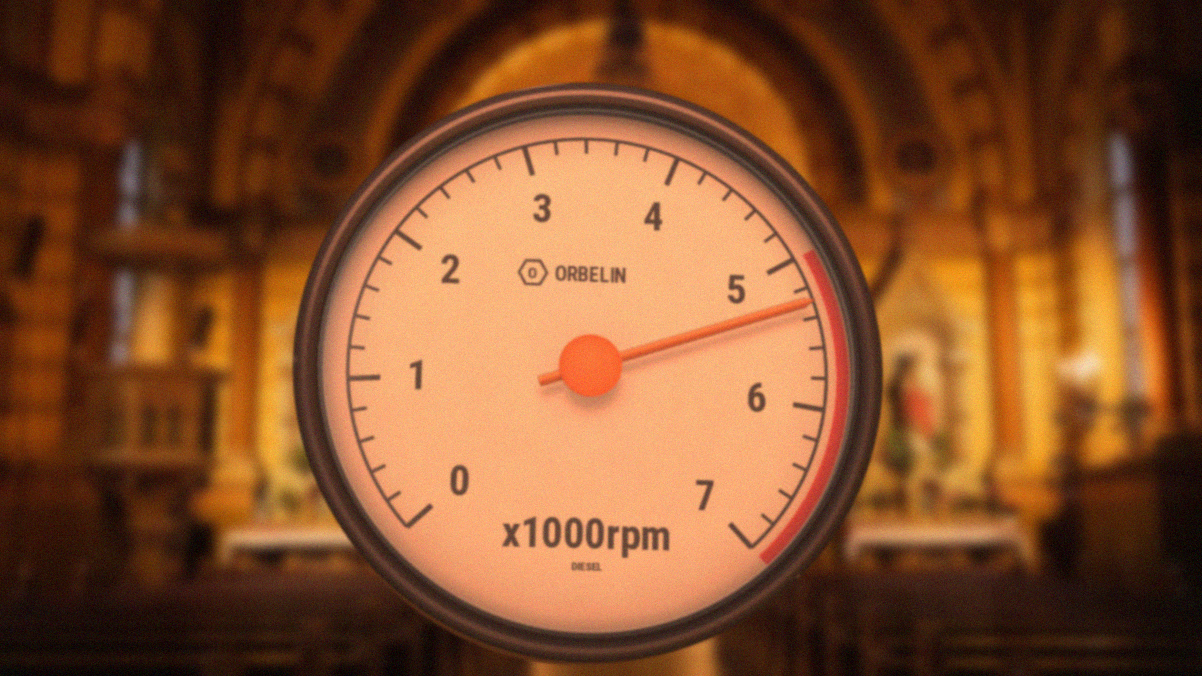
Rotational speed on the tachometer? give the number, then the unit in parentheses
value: 5300 (rpm)
